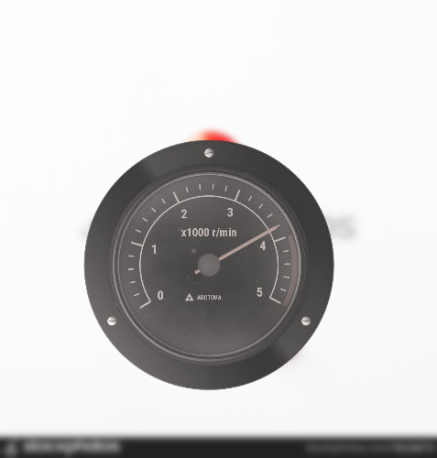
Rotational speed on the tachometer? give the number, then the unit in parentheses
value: 3800 (rpm)
